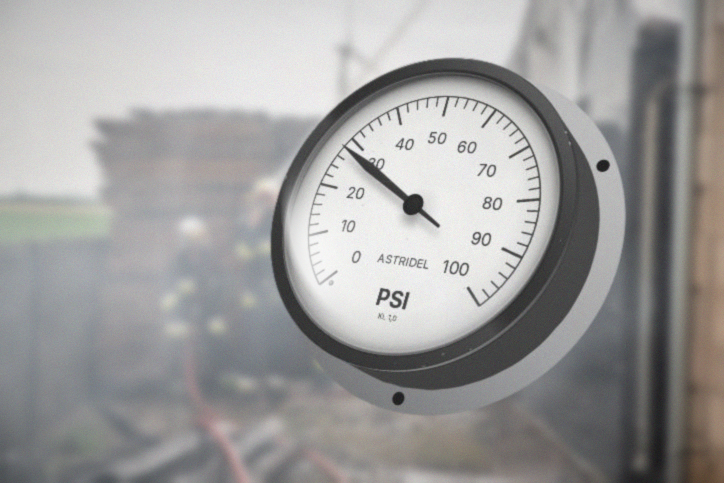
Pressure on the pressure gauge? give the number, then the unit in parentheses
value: 28 (psi)
